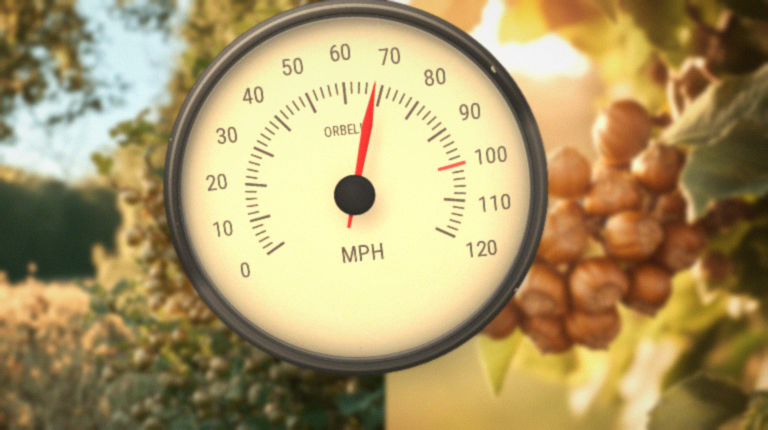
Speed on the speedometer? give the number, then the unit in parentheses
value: 68 (mph)
